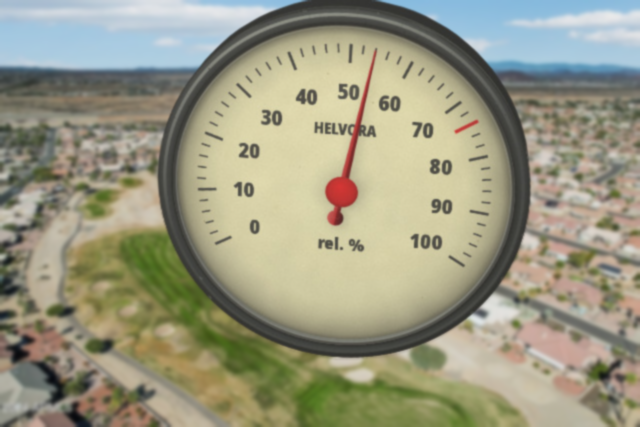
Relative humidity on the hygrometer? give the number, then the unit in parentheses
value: 54 (%)
